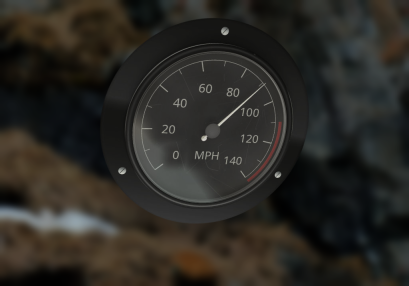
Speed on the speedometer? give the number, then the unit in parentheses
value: 90 (mph)
